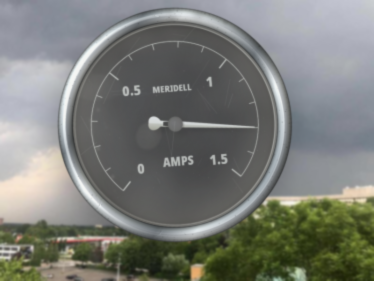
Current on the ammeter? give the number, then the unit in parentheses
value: 1.3 (A)
